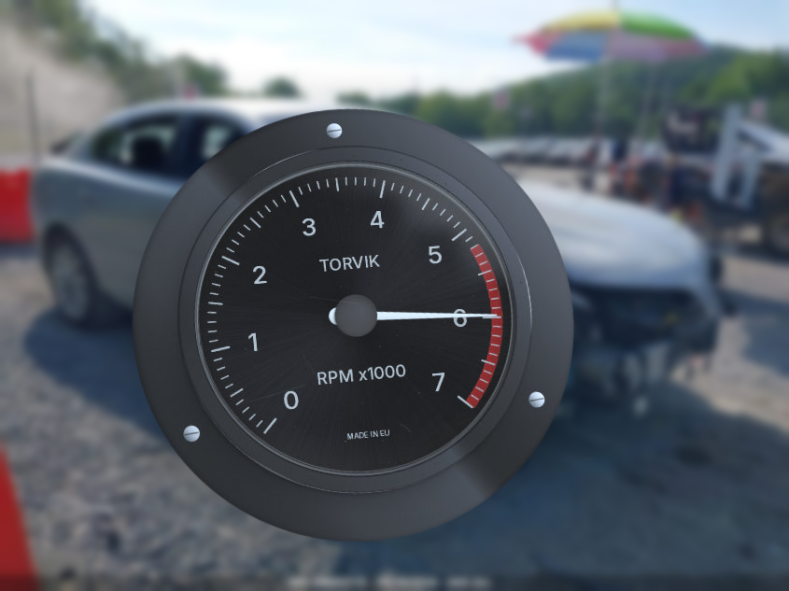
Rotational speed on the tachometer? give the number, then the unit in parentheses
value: 6000 (rpm)
